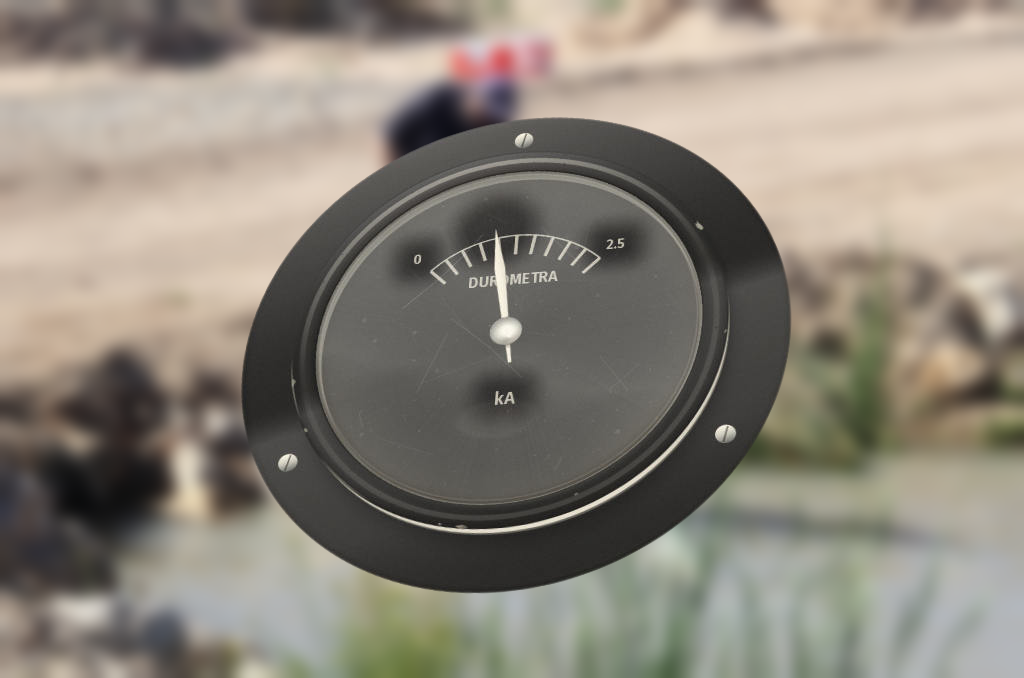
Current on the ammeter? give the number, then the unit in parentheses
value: 1 (kA)
